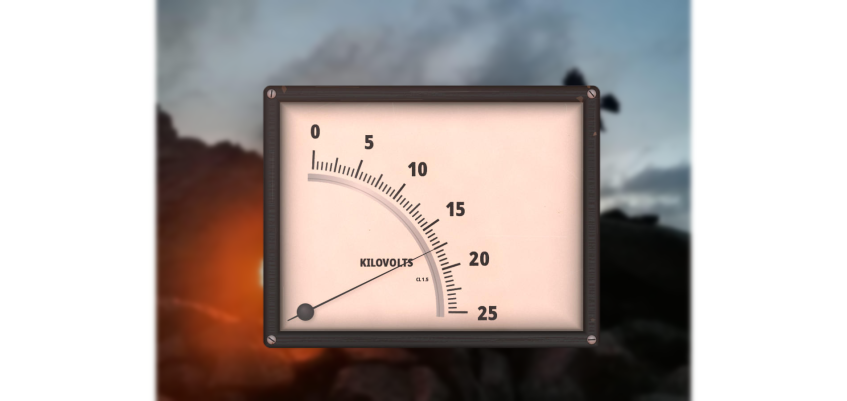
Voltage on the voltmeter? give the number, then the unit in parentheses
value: 17.5 (kV)
